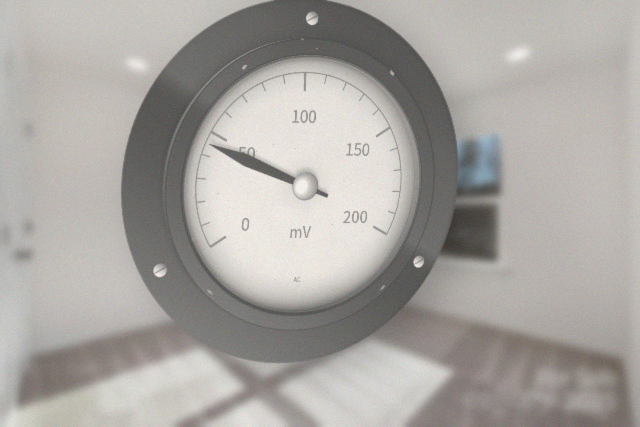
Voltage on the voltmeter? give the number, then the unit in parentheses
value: 45 (mV)
